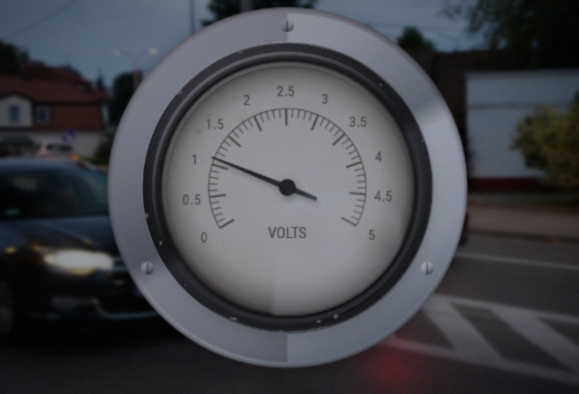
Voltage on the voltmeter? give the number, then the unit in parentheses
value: 1.1 (V)
